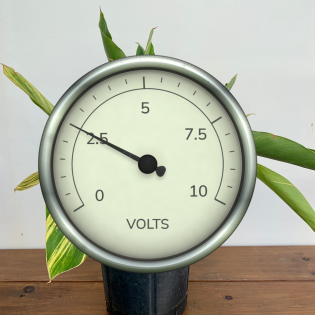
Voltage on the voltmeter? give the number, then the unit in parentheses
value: 2.5 (V)
